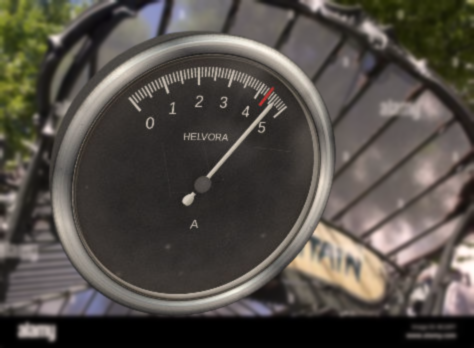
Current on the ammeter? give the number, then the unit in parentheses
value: 4.5 (A)
